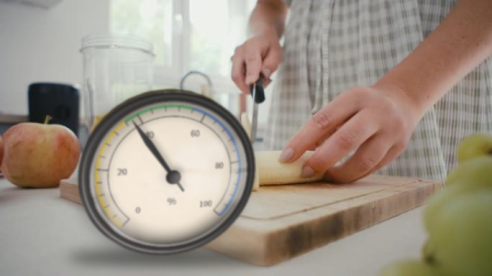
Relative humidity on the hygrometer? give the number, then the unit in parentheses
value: 38 (%)
